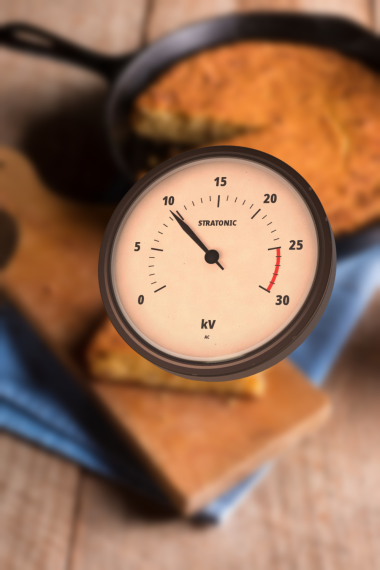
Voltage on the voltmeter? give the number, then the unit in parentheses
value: 9.5 (kV)
